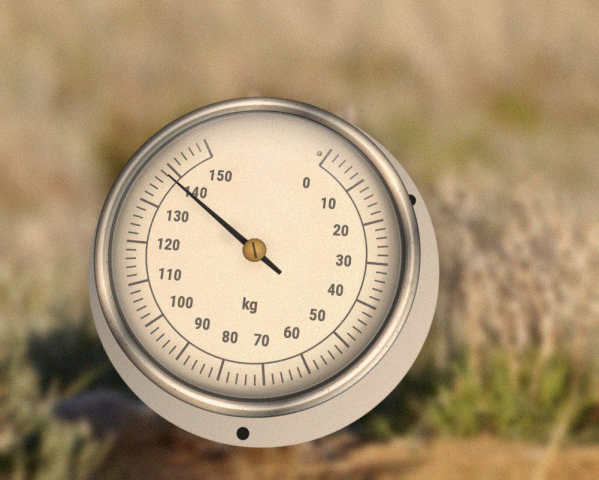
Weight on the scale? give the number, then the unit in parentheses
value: 138 (kg)
